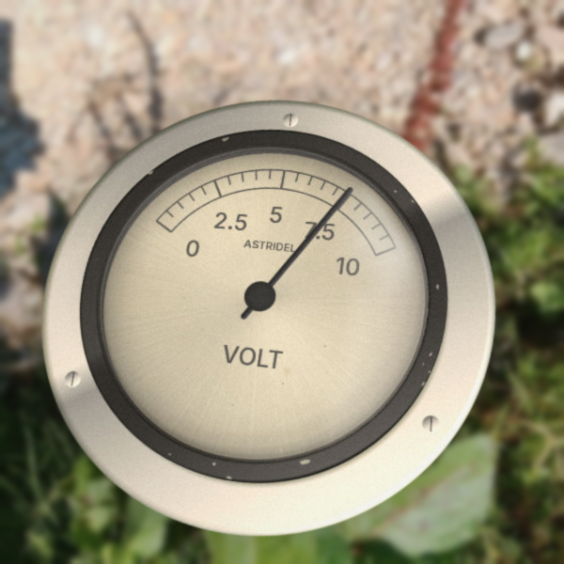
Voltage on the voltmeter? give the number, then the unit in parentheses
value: 7.5 (V)
